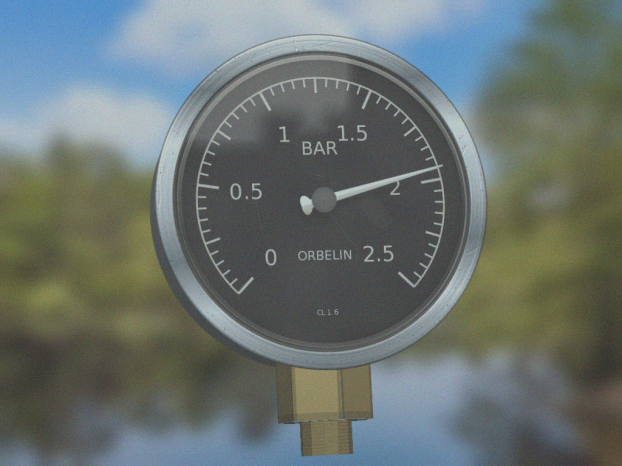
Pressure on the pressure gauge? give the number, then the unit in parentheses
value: 1.95 (bar)
